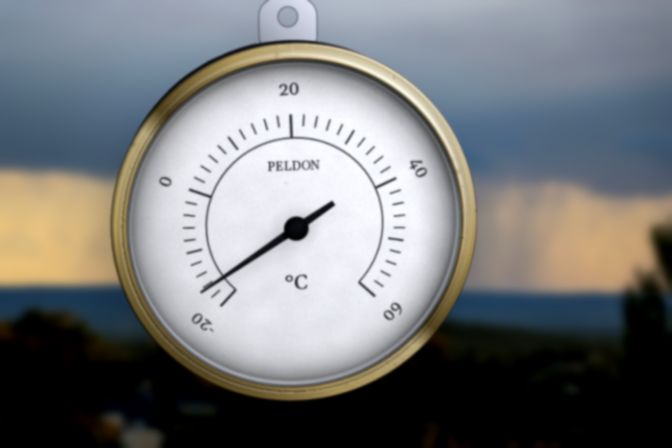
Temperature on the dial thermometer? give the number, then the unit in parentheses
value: -16 (°C)
